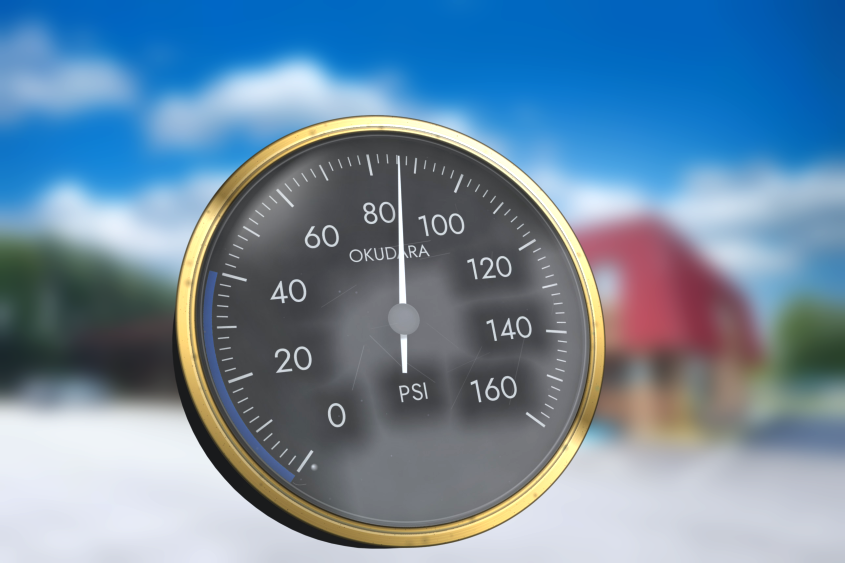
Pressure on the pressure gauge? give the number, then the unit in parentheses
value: 86 (psi)
